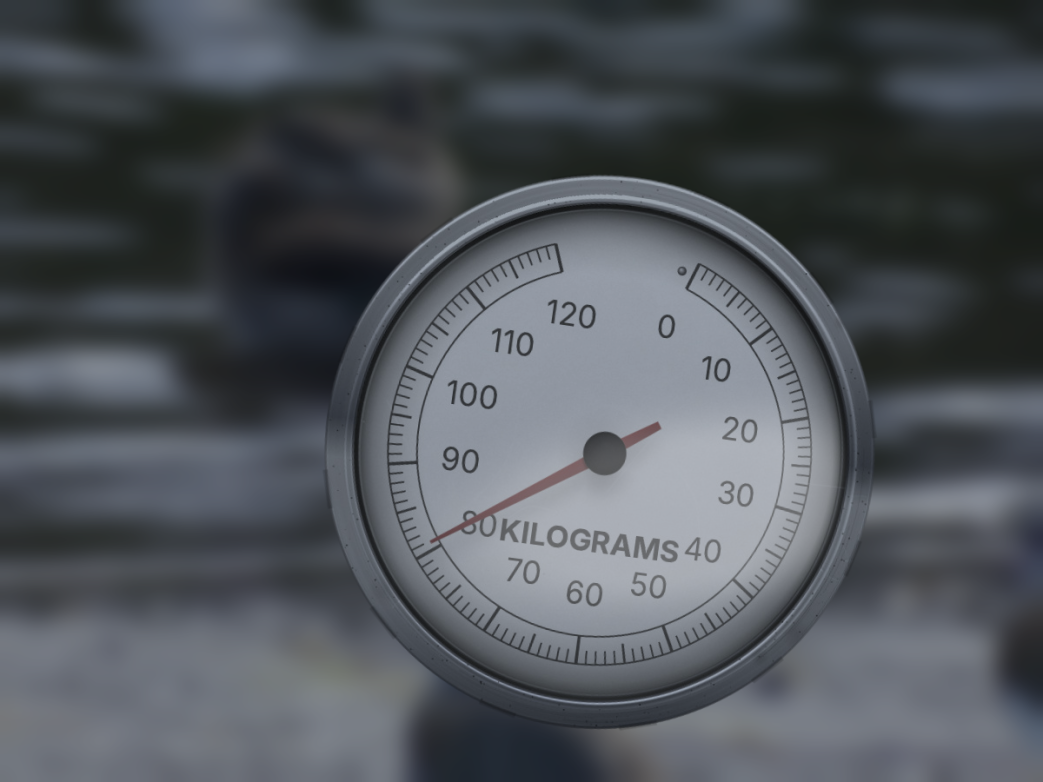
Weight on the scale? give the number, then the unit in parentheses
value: 81 (kg)
